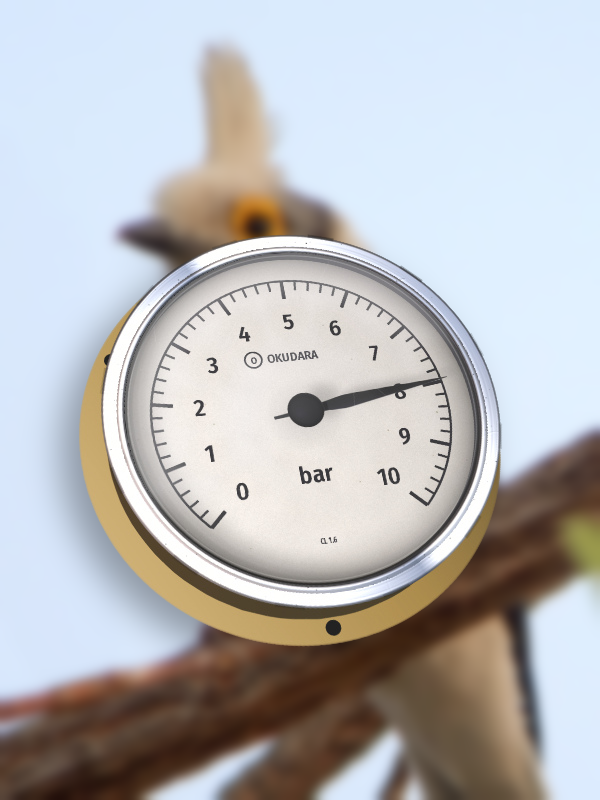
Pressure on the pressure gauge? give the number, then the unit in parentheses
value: 8 (bar)
